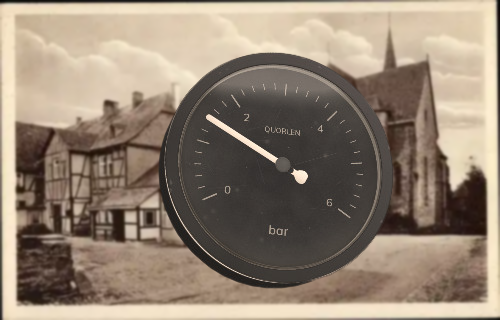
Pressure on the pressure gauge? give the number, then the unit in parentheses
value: 1.4 (bar)
